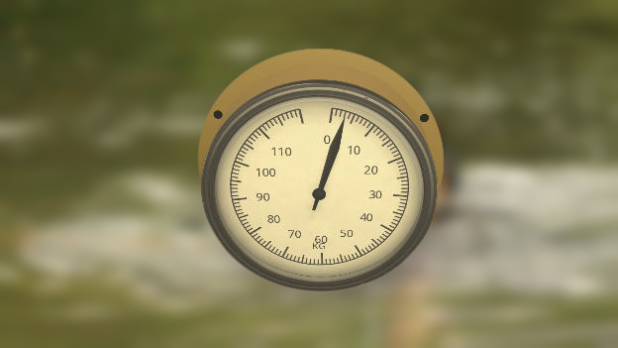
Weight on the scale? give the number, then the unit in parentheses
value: 3 (kg)
